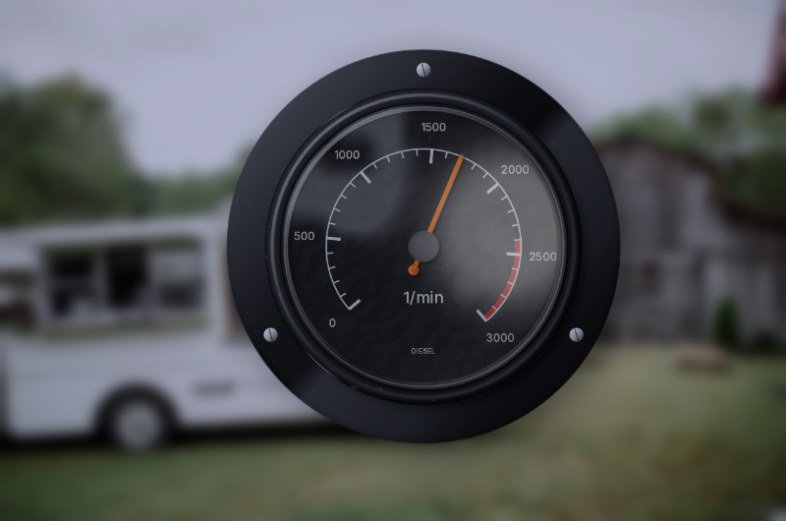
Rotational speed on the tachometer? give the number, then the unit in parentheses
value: 1700 (rpm)
